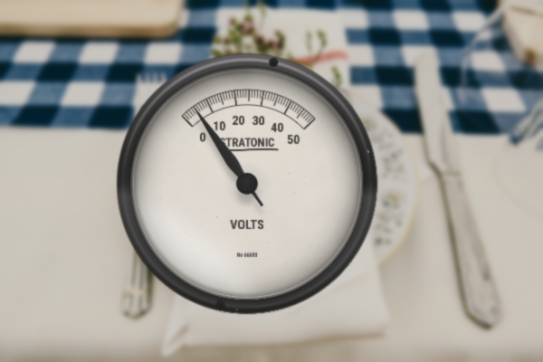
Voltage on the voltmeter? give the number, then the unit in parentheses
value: 5 (V)
